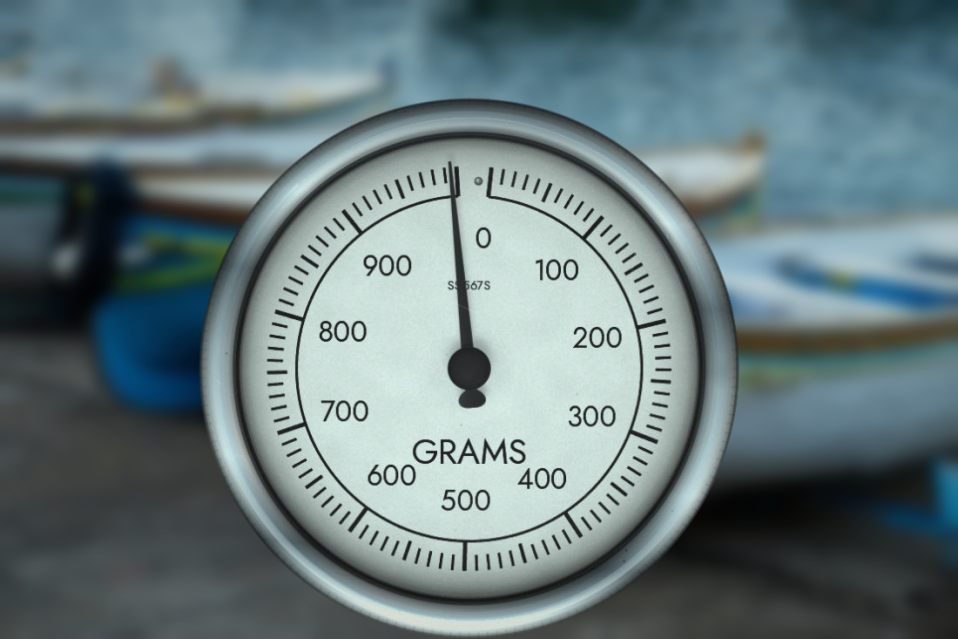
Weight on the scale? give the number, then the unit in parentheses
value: 995 (g)
